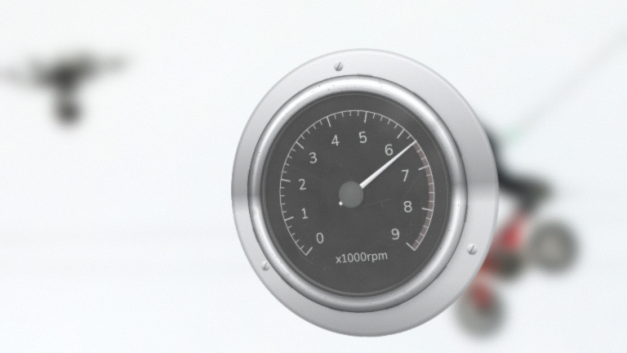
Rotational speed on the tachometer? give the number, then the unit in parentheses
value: 6400 (rpm)
